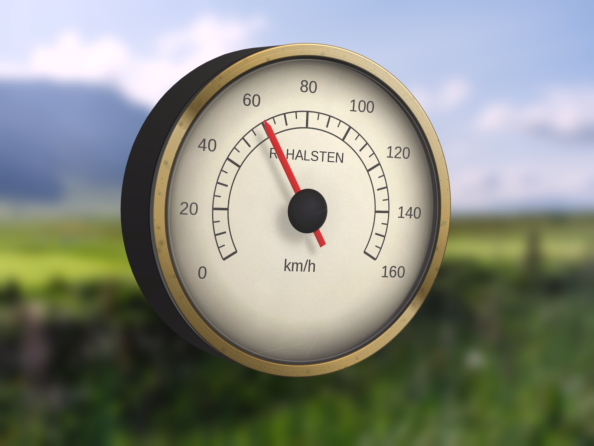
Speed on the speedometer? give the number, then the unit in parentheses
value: 60 (km/h)
